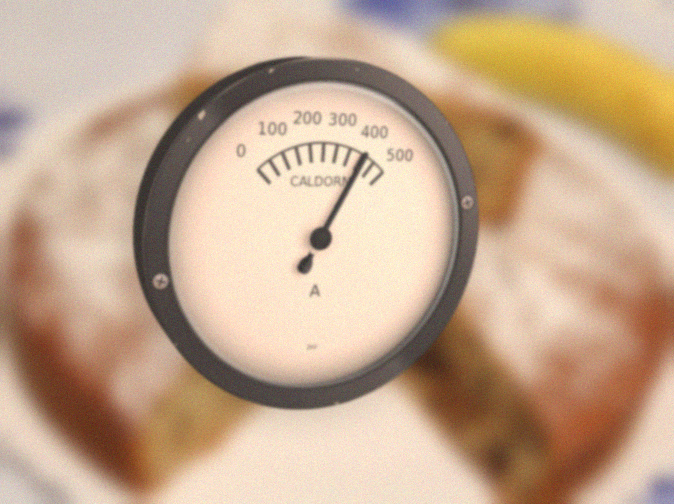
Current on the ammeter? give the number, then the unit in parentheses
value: 400 (A)
